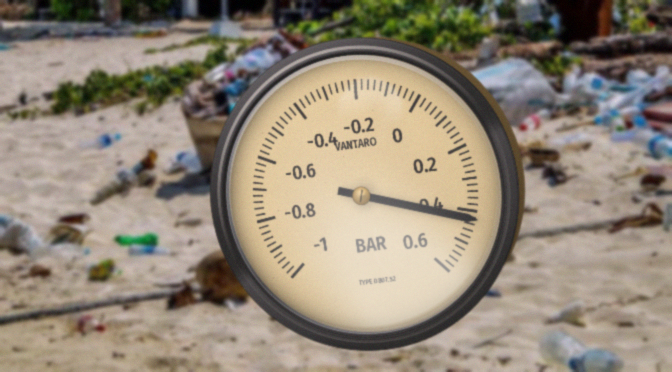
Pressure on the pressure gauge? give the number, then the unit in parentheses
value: 0.42 (bar)
